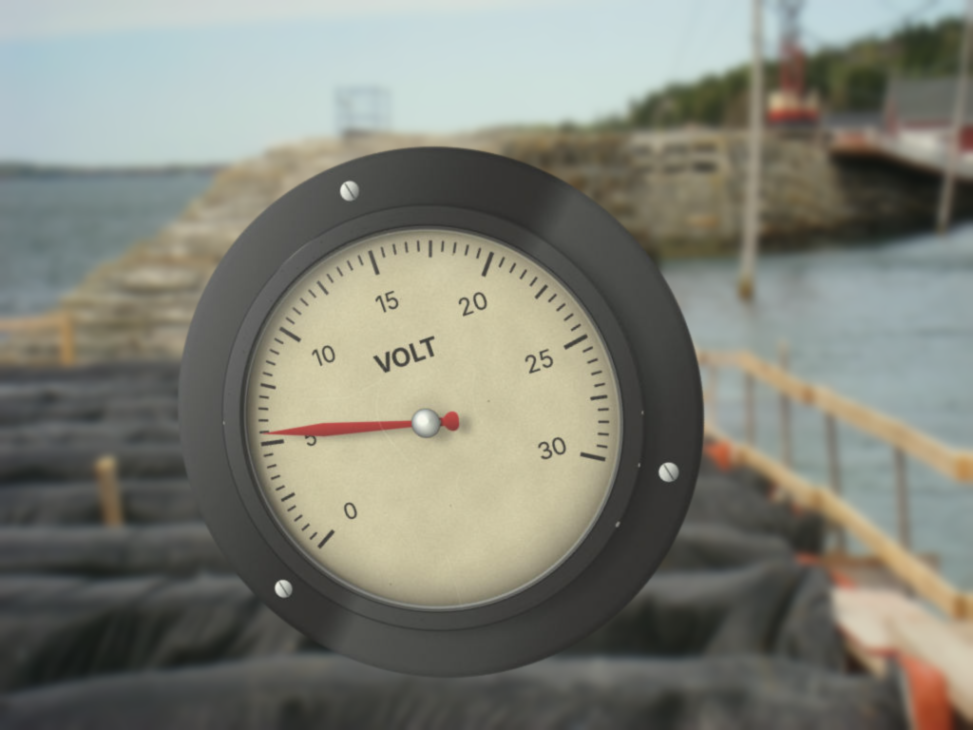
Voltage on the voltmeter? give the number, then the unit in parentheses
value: 5.5 (V)
